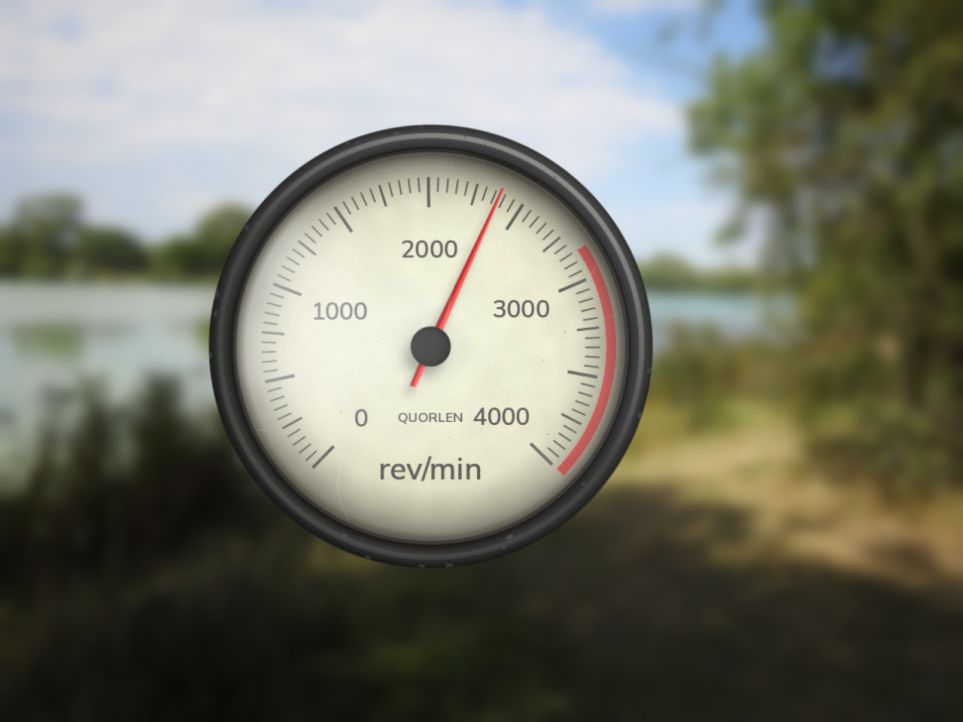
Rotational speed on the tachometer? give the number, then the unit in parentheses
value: 2375 (rpm)
